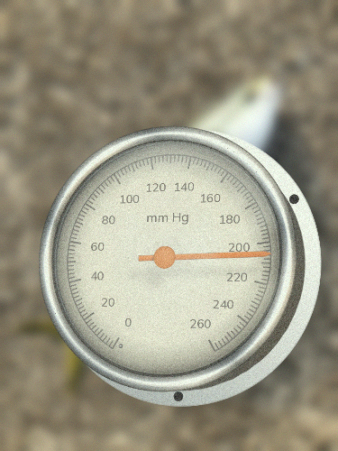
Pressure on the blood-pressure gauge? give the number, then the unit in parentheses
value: 206 (mmHg)
